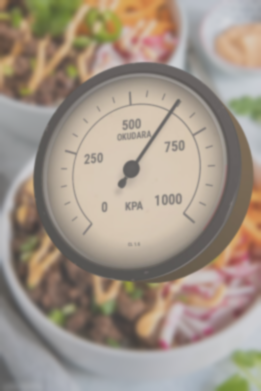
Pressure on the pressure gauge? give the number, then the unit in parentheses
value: 650 (kPa)
